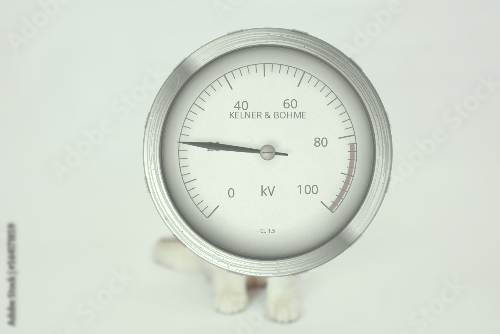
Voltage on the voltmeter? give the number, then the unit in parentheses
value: 20 (kV)
